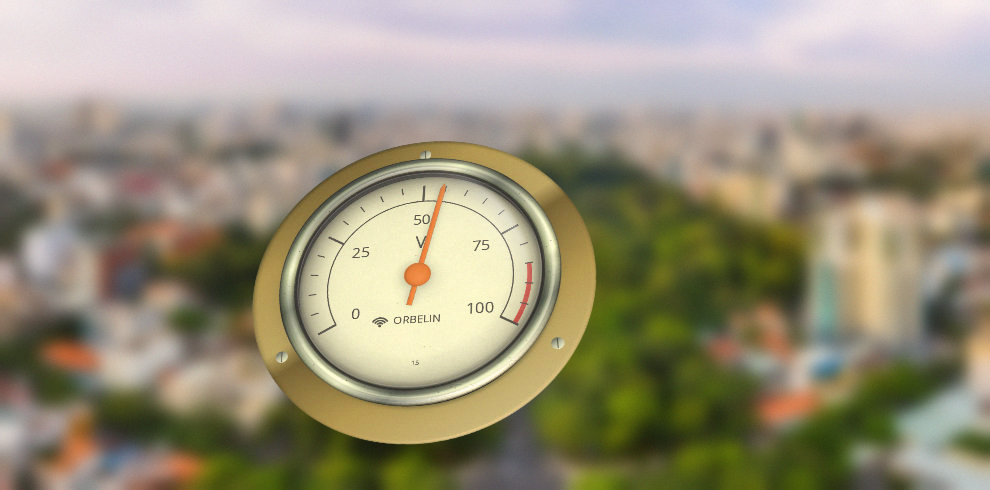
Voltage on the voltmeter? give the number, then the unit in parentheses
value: 55 (V)
